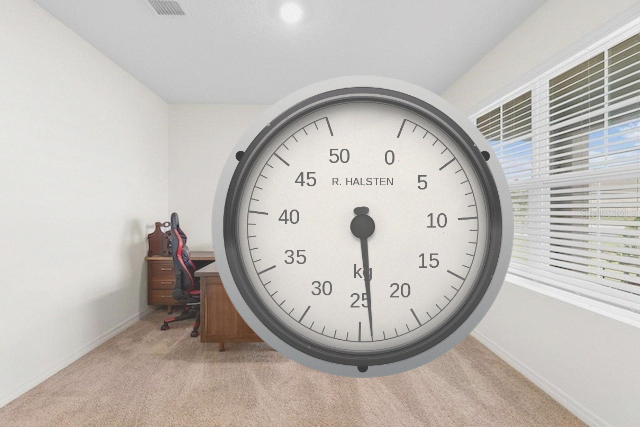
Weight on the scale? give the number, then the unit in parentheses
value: 24 (kg)
